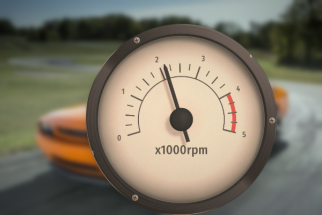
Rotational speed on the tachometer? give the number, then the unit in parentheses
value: 2125 (rpm)
